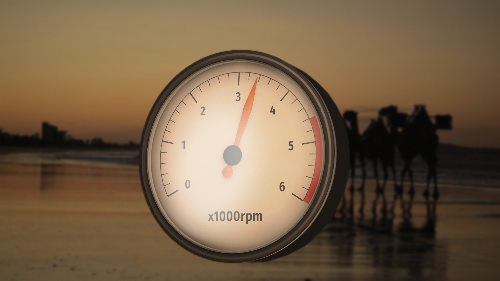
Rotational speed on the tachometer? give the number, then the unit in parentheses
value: 3400 (rpm)
